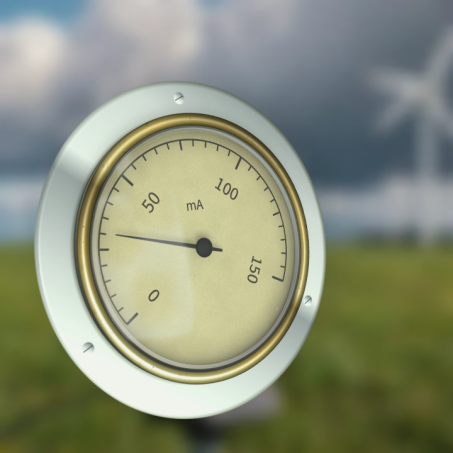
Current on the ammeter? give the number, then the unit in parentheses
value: 30 (mA)
